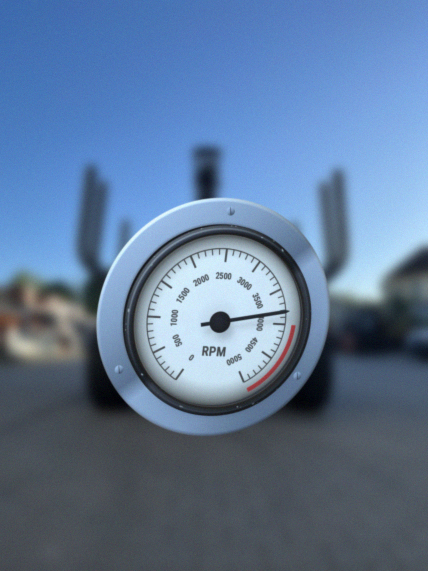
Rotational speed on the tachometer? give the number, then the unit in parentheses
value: 3800 (rpm)
